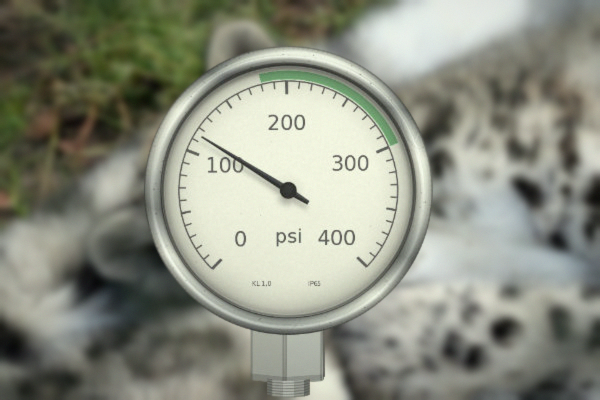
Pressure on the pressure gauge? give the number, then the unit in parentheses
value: 115 (psi)
